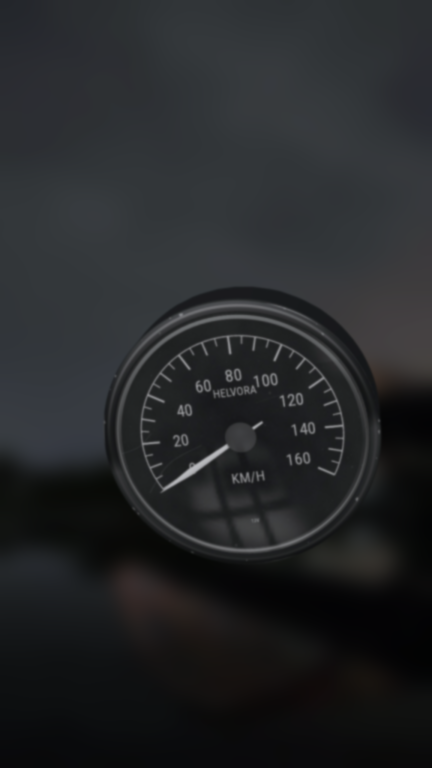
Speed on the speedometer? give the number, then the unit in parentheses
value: 0 (km/h)
